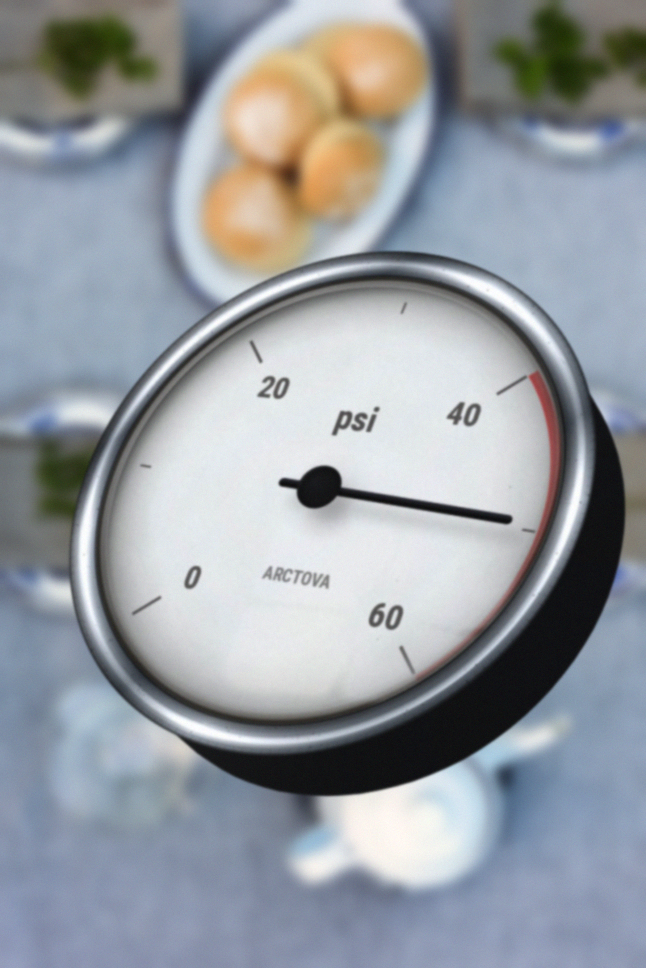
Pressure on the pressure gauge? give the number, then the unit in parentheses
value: 50 (psi)
